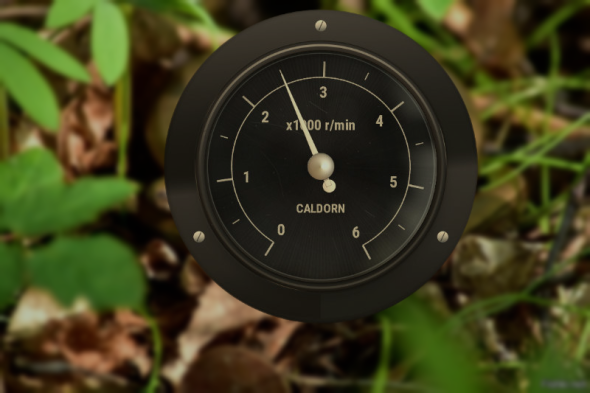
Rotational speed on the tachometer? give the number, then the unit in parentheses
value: 2500 (rpm)
